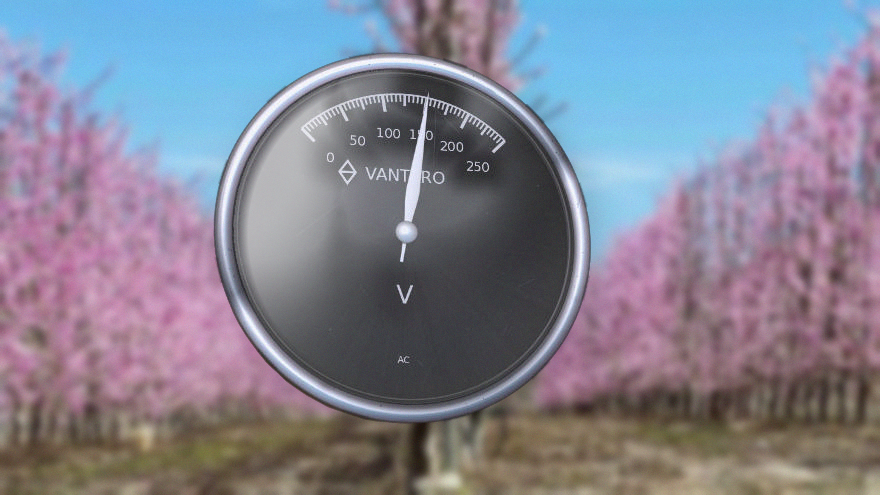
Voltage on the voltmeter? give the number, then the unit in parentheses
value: 150 (V)
